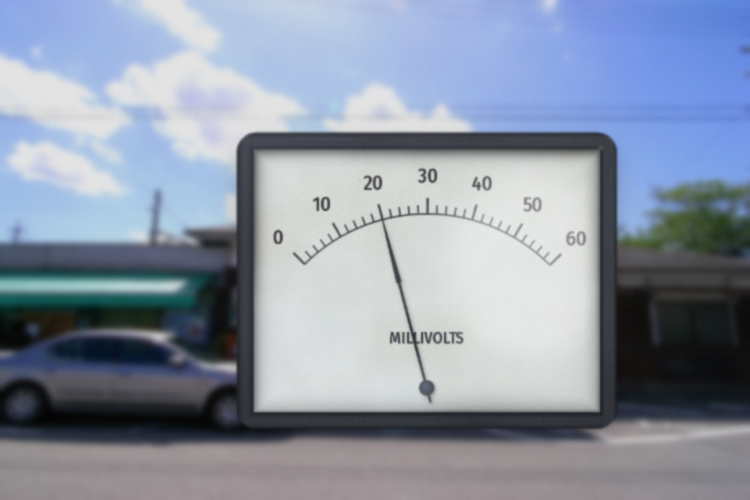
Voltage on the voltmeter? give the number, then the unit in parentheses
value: 20 (mV)
